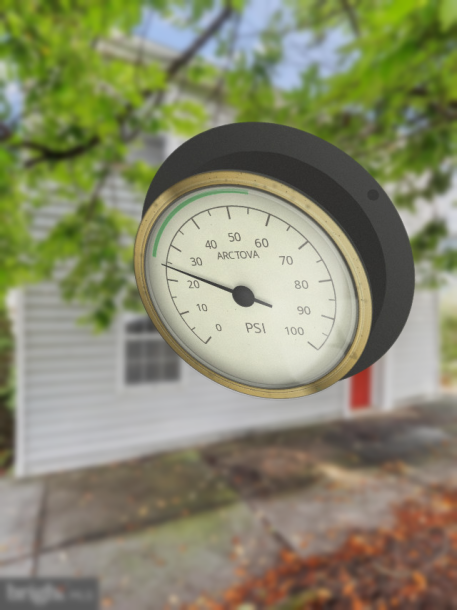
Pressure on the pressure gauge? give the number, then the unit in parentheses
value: 25 (psi)
